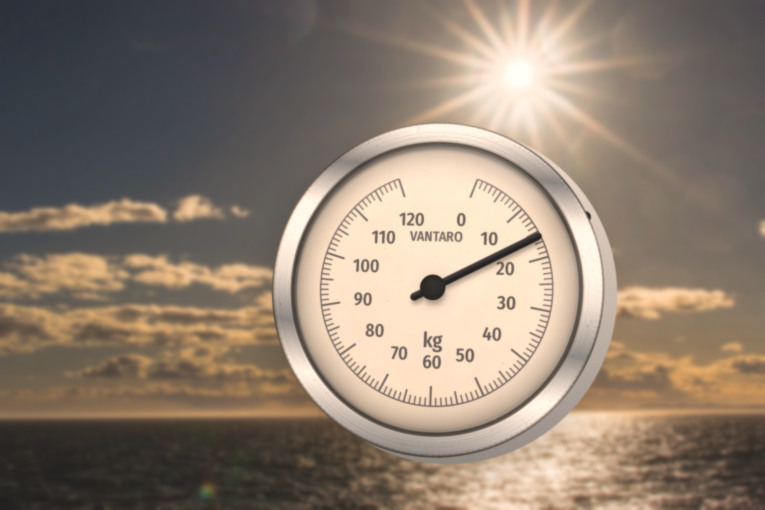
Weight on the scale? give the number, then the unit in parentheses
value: 16 (kg)
